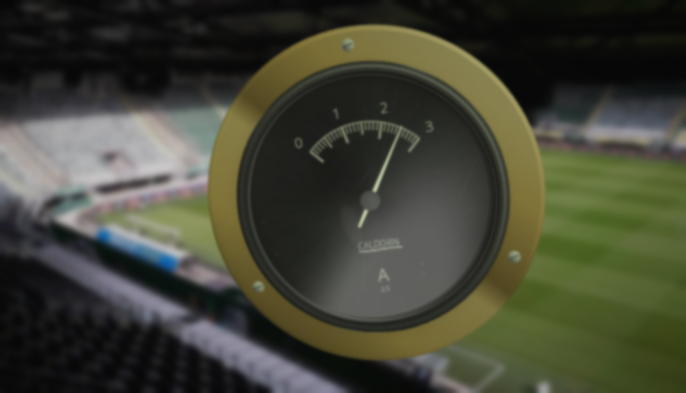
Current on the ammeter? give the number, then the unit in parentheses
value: 2.5 (A)
